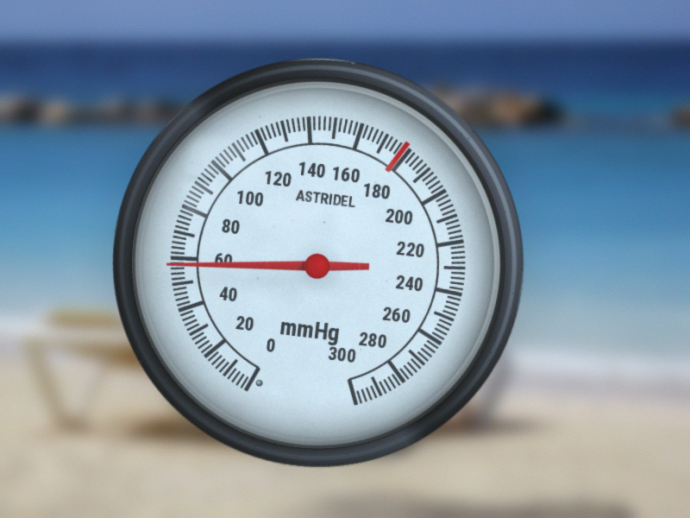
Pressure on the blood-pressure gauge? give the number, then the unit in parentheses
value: 58 (mmHg)
